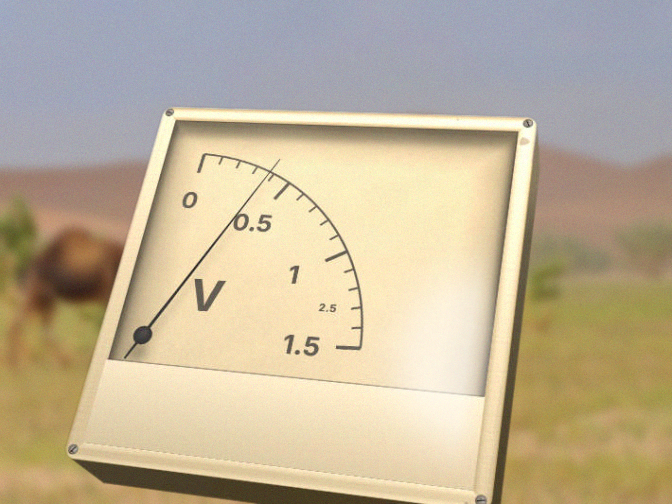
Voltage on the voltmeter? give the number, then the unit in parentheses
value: 0.4 (V)
